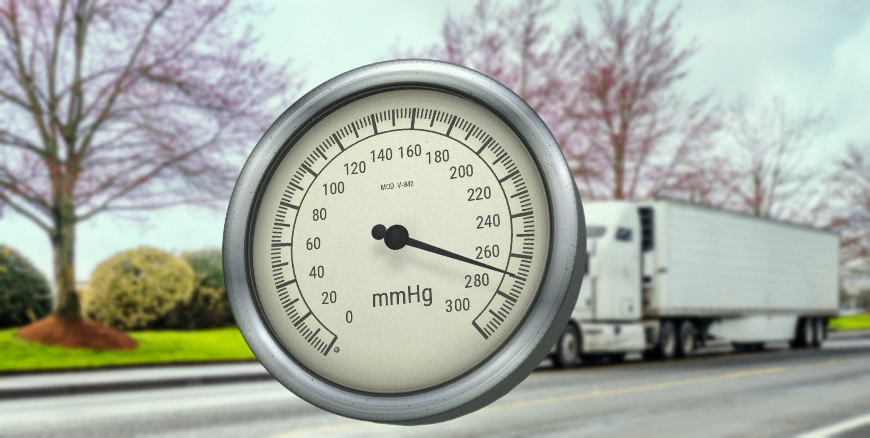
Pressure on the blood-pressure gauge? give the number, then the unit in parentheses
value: 270 (mmHg)
